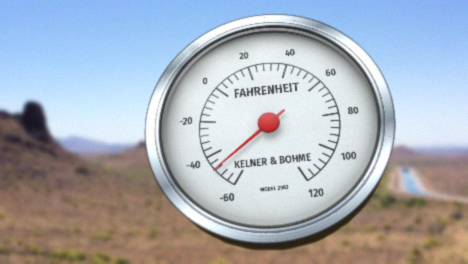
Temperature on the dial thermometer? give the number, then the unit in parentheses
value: -48 (°F)
